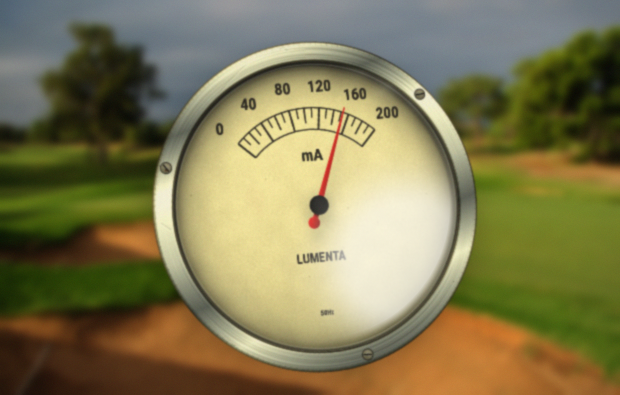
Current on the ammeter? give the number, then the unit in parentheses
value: 150 (mA)
